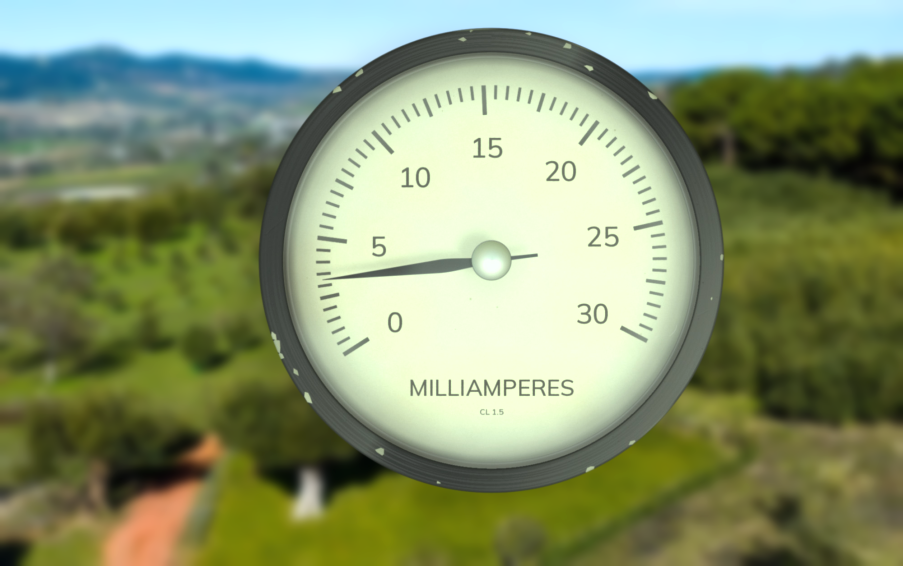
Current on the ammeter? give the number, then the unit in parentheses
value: 3.25 (mA)
